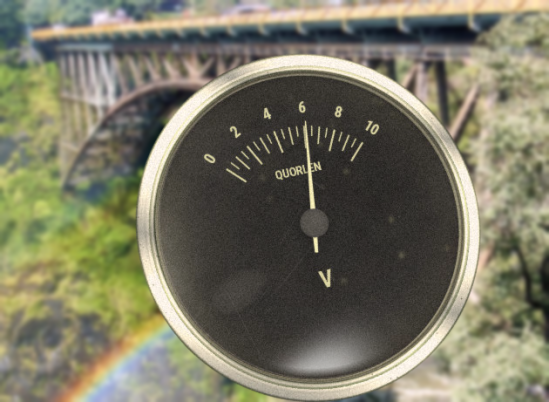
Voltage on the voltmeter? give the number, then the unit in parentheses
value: 6 (V)
